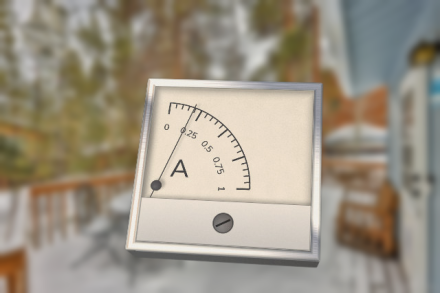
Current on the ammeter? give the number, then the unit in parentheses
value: 0.2 (A)
